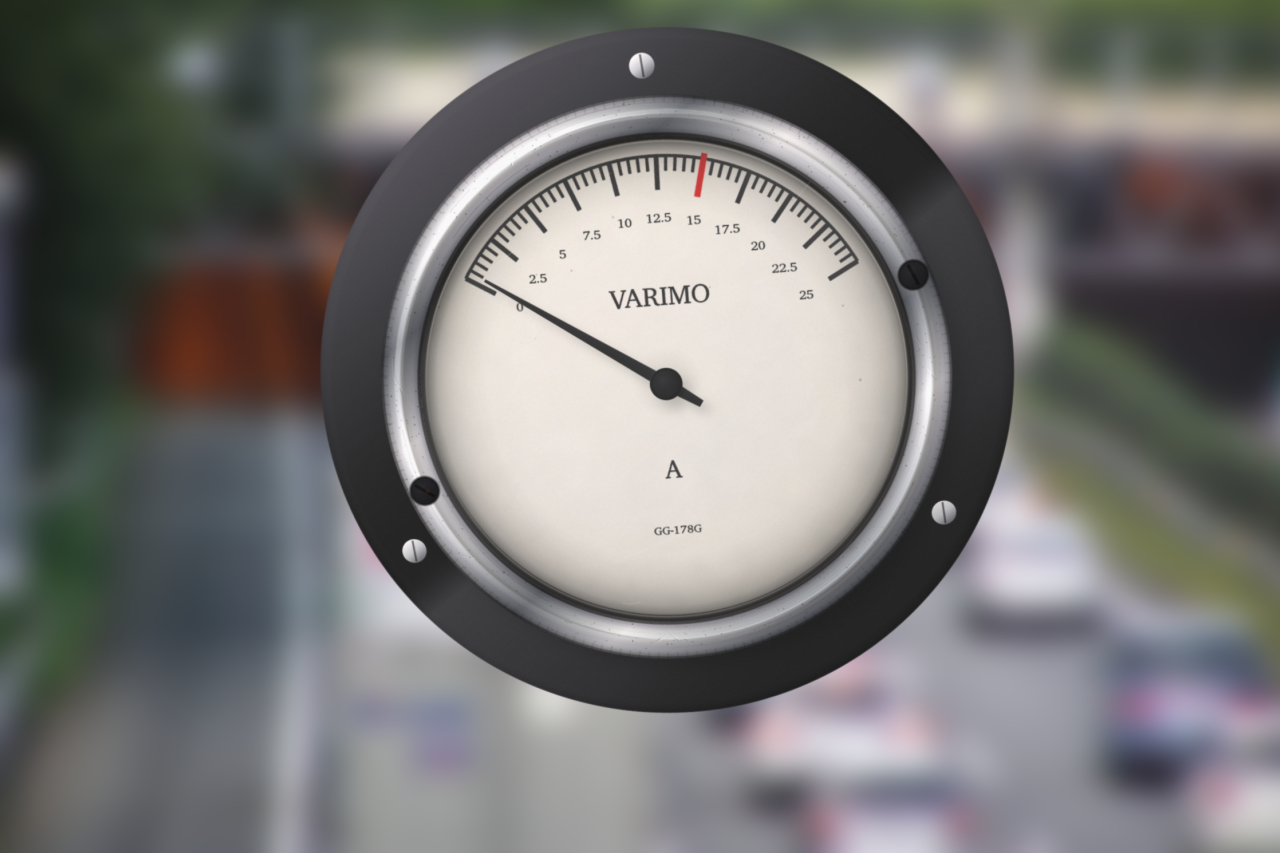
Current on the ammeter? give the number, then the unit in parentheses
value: 0.5 (A)
